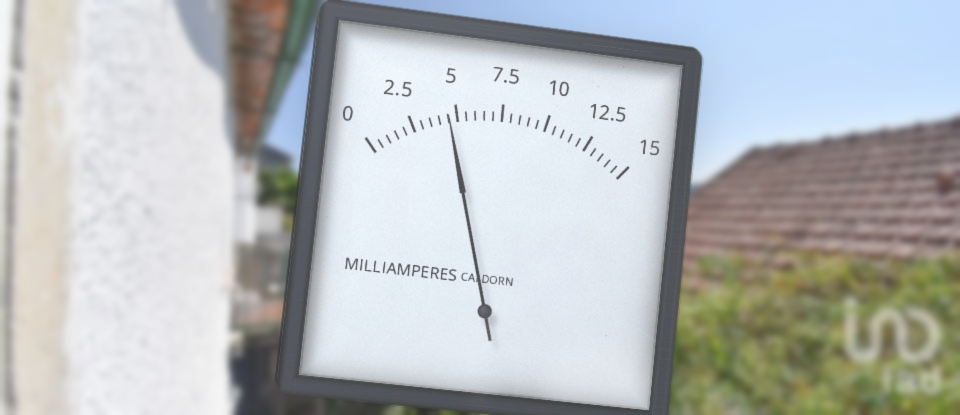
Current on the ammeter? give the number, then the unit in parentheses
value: 4.5 (mA)
